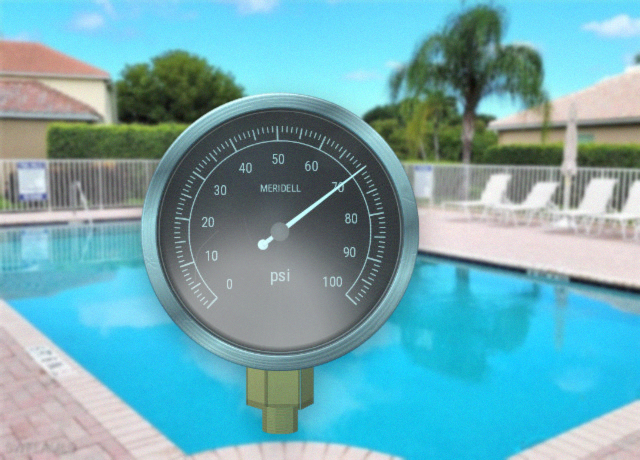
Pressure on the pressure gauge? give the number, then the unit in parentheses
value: 70 (psi)
